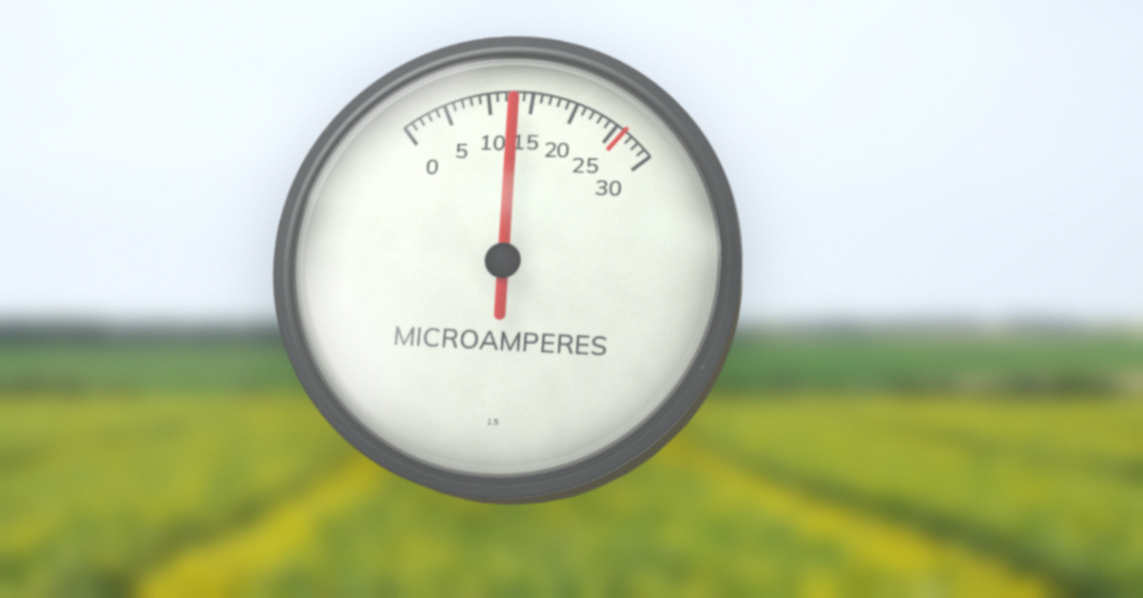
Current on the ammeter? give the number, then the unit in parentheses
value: 13 (µA)
